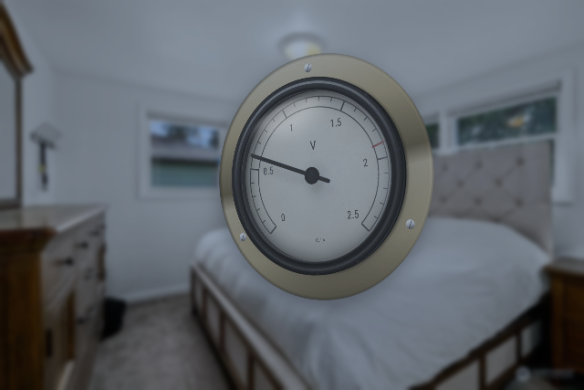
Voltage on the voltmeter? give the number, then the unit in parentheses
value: 0.6 (V)
